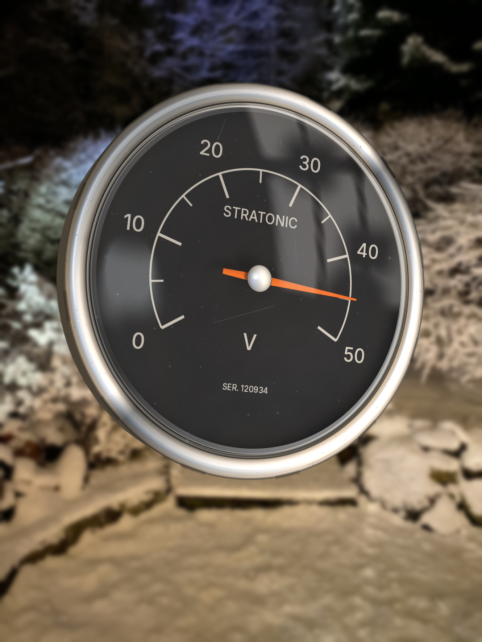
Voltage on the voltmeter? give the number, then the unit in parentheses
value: 45 (V)
